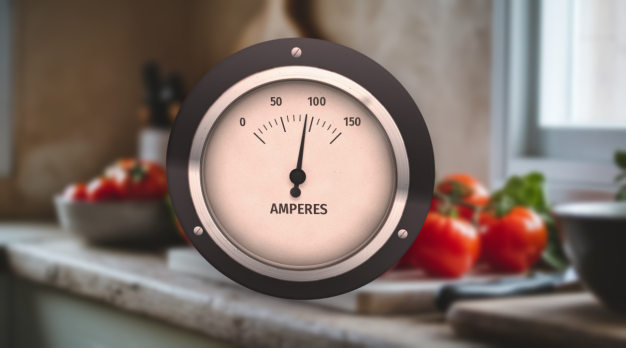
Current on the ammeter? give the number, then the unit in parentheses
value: 90 (A)
